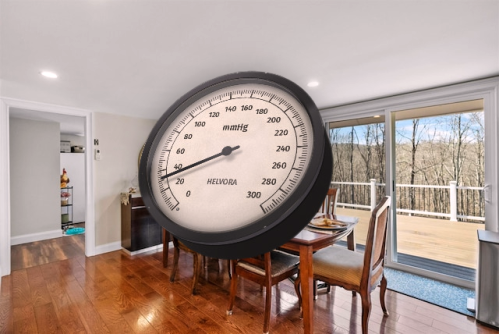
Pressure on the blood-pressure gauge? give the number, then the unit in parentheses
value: 30 (mmHg)
